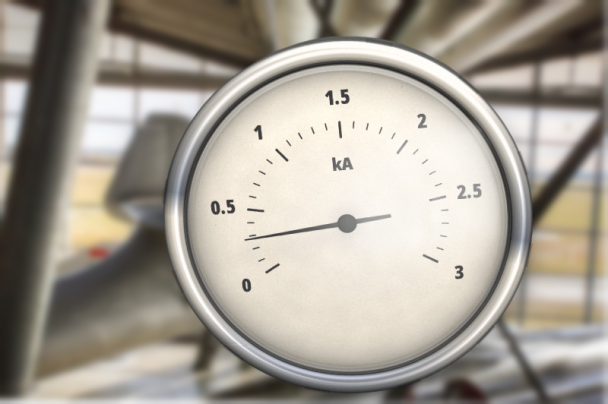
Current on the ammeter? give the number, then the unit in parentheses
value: 0.3 (kA)
